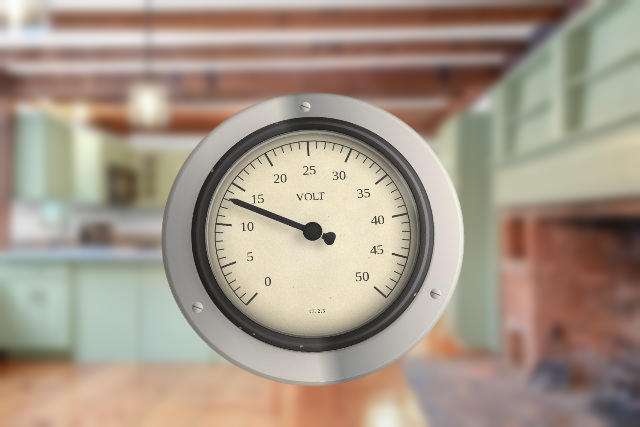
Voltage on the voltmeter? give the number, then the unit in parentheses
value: 13 (V)
